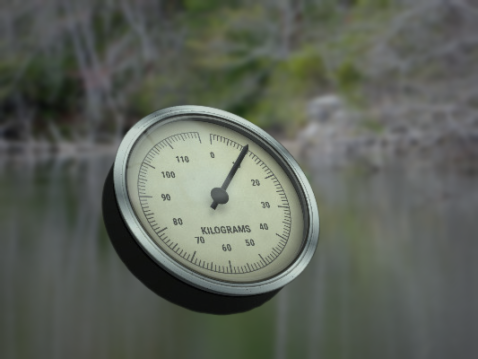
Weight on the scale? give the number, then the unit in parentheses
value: 10 (kg)
